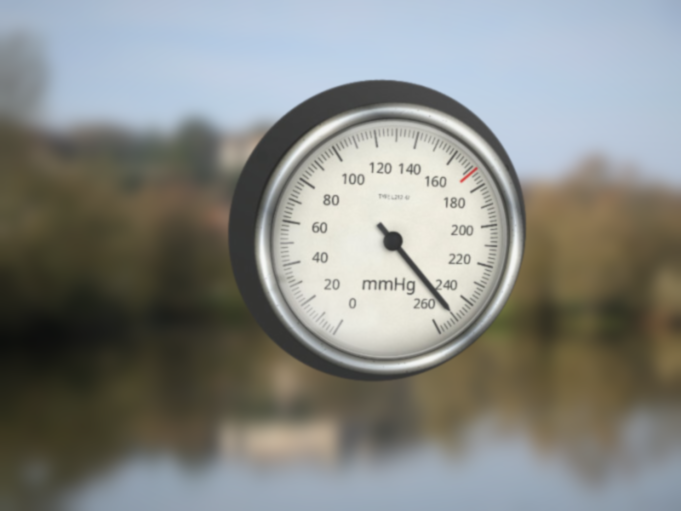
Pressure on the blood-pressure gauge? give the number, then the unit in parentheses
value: 250 (mmHg)
